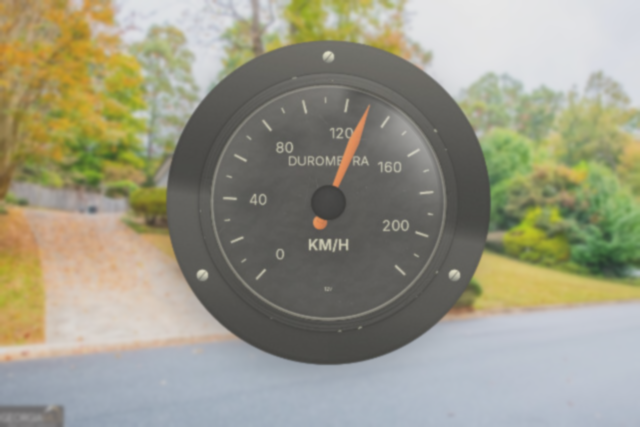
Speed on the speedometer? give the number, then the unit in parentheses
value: 130 (km/h)
